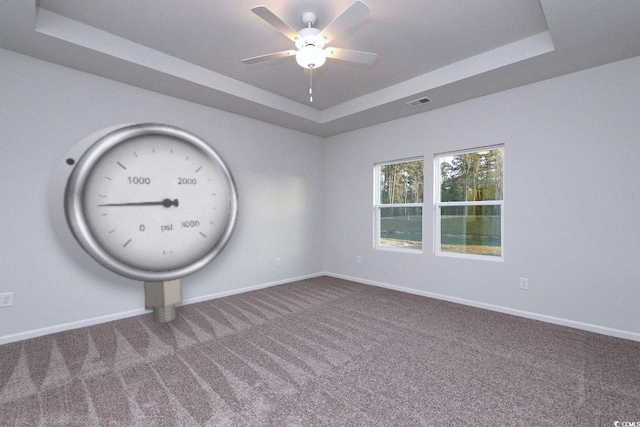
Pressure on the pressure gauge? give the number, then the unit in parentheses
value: 500 (psi)
